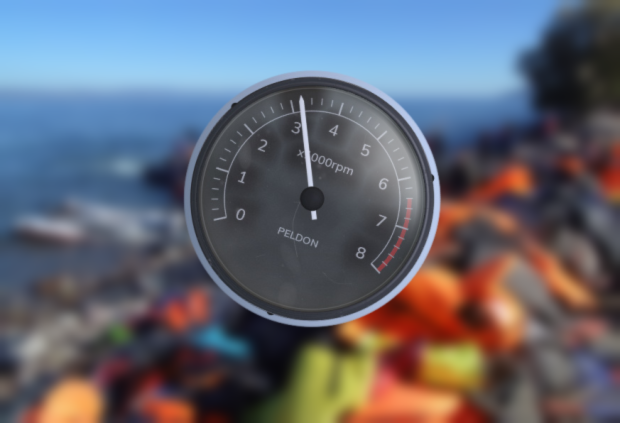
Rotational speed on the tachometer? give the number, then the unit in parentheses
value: 3200 (rpm)
